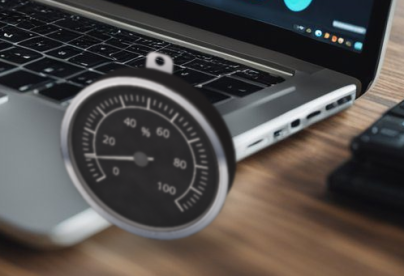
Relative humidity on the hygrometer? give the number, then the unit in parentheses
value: 10 (%)
